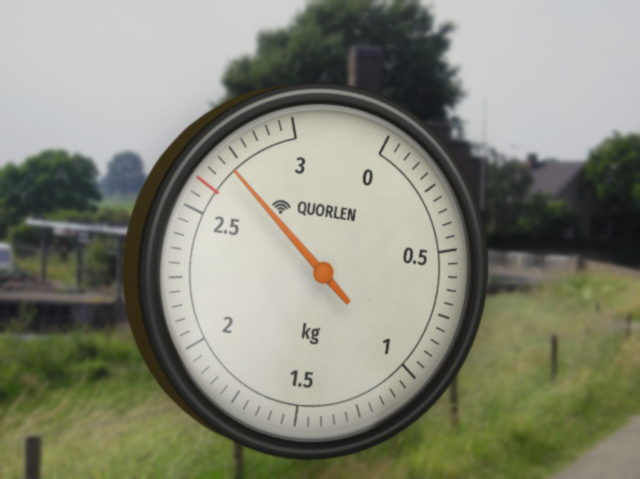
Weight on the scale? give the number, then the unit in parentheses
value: 2.7 (kg)
